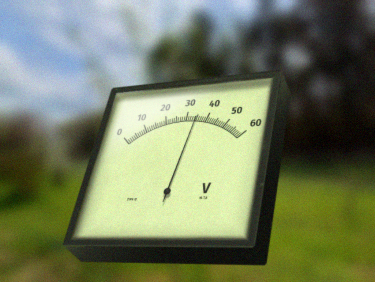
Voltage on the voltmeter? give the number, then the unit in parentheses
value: 35 (V)
